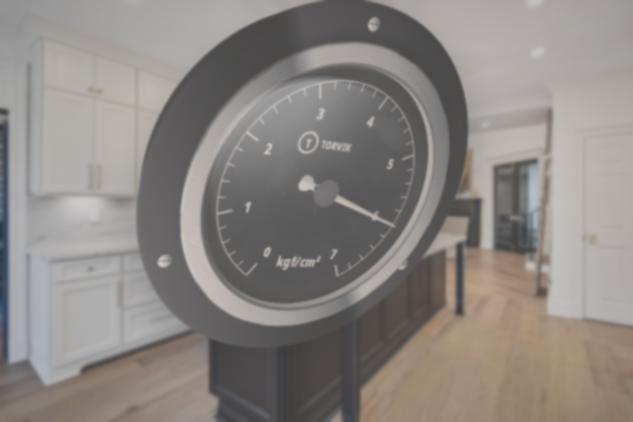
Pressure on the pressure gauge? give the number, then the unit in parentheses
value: 6 (kg/cm²)
